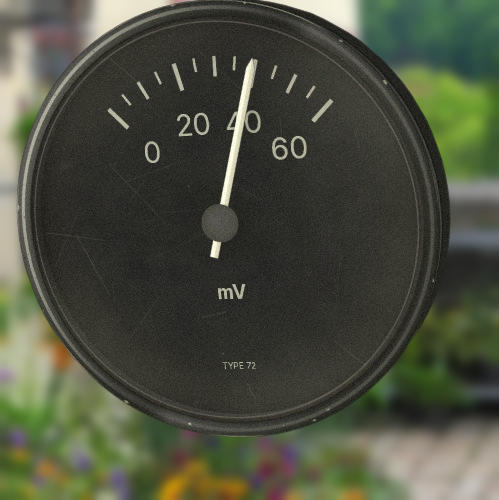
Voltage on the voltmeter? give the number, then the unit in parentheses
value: 40 (mV)
